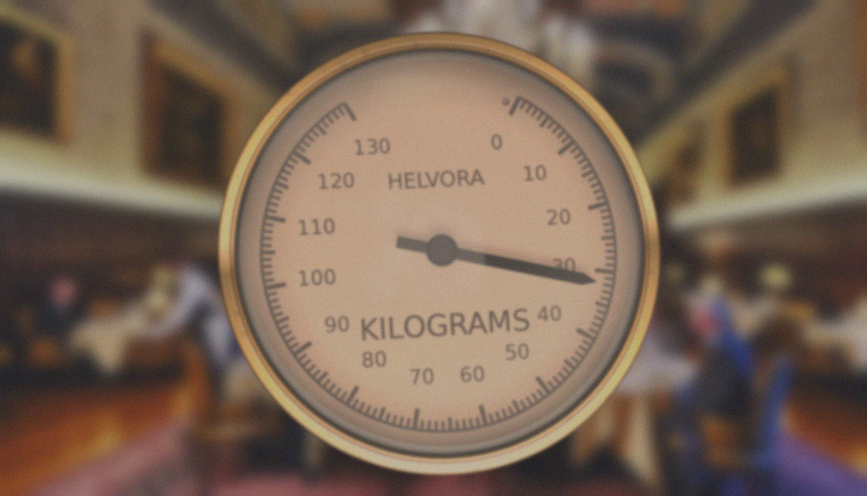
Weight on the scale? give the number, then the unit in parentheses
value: 32 (kg)
